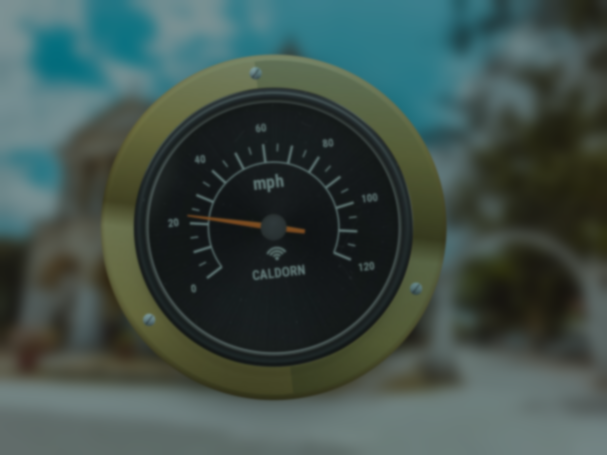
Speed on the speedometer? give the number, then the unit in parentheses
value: 22.5 (mph)
